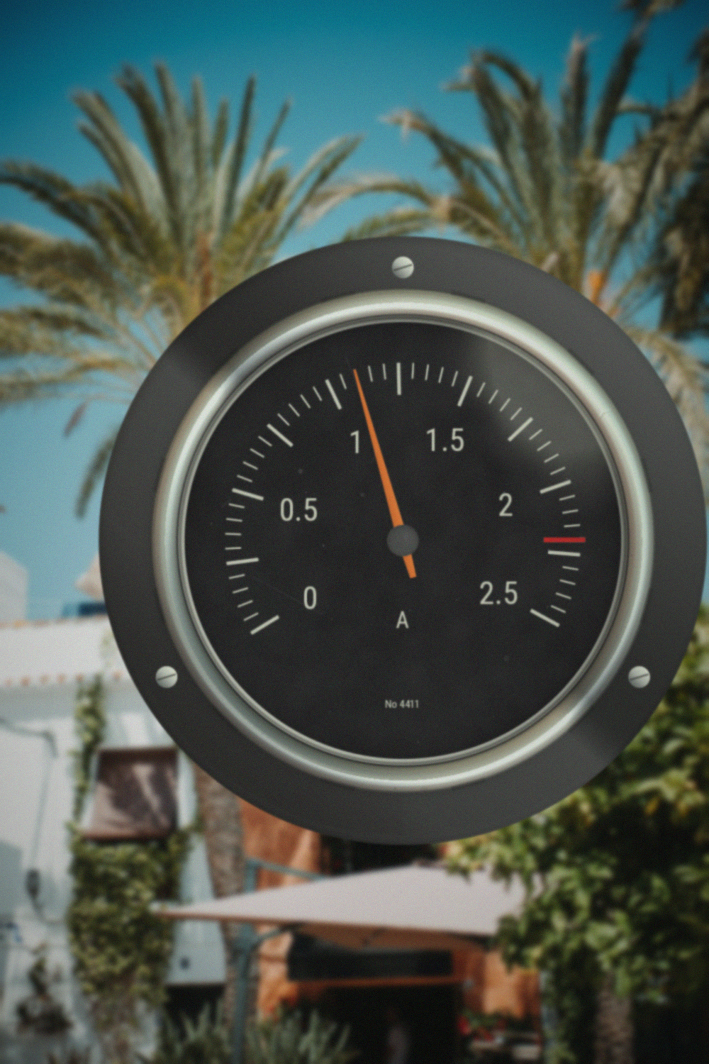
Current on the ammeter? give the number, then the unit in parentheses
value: 1.1 (A)
